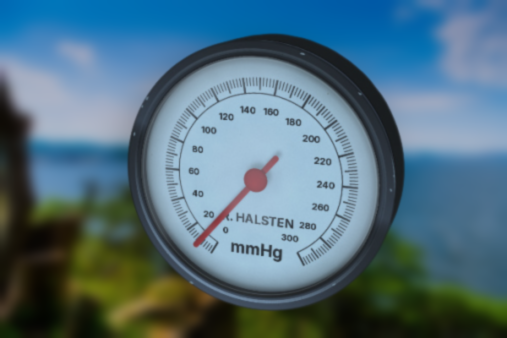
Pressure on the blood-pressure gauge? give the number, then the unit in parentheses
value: 10 (mmHg)
